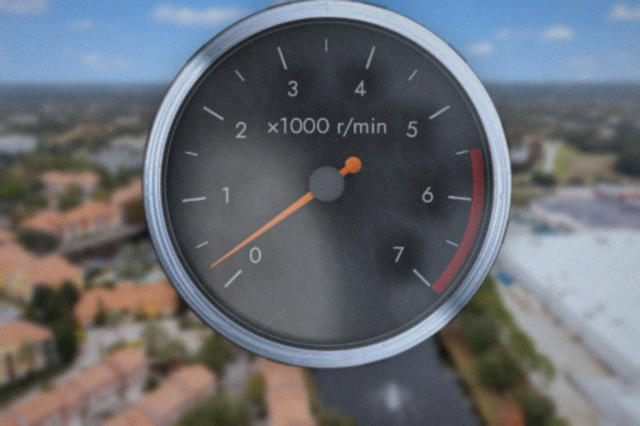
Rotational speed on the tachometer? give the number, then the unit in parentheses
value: 250 (rpm)
